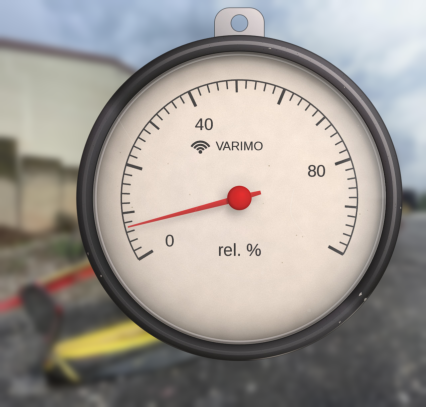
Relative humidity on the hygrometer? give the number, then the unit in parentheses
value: 7 (%)
